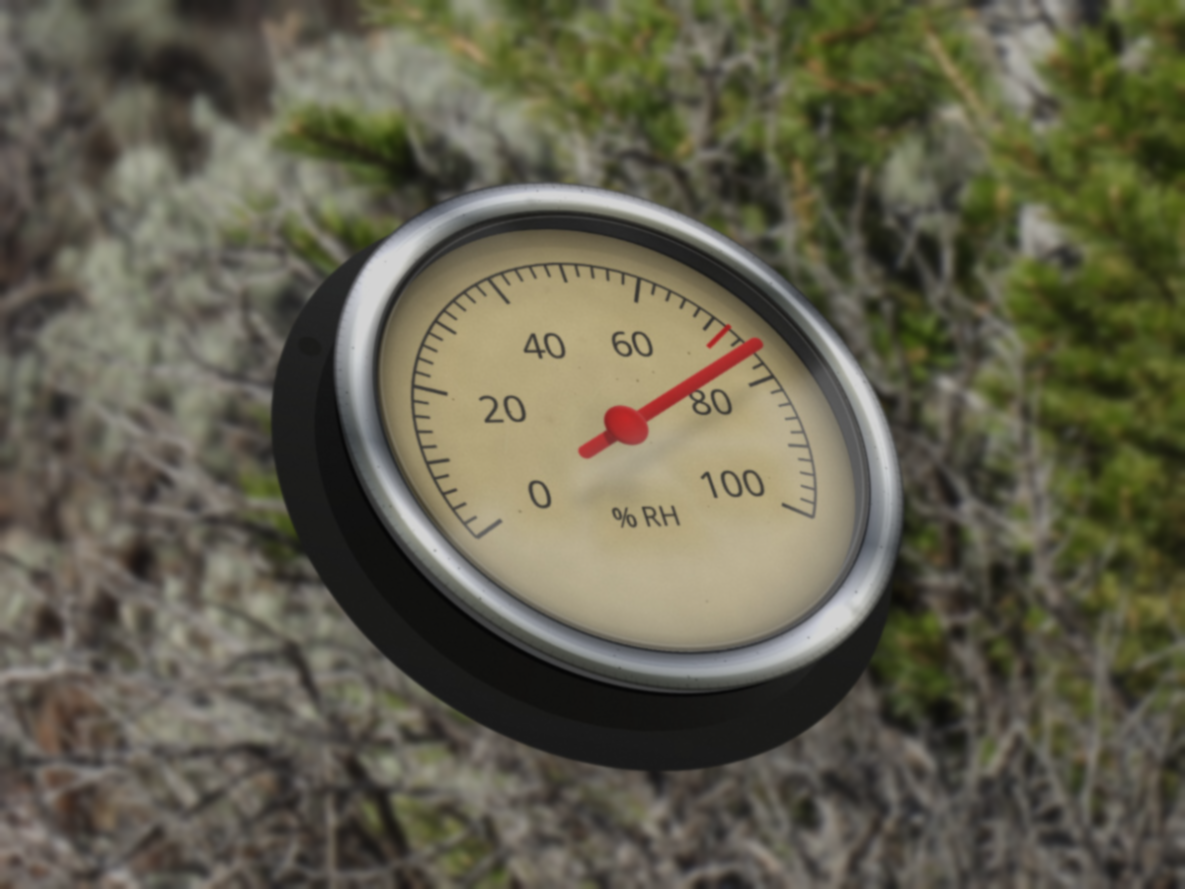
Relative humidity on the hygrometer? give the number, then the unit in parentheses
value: 76 (%)
